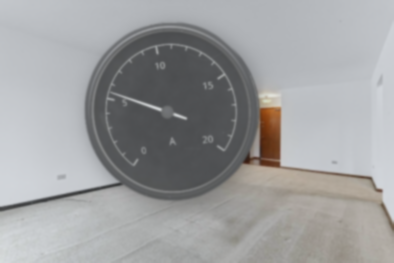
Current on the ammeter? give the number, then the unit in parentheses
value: 5.5 (A)
